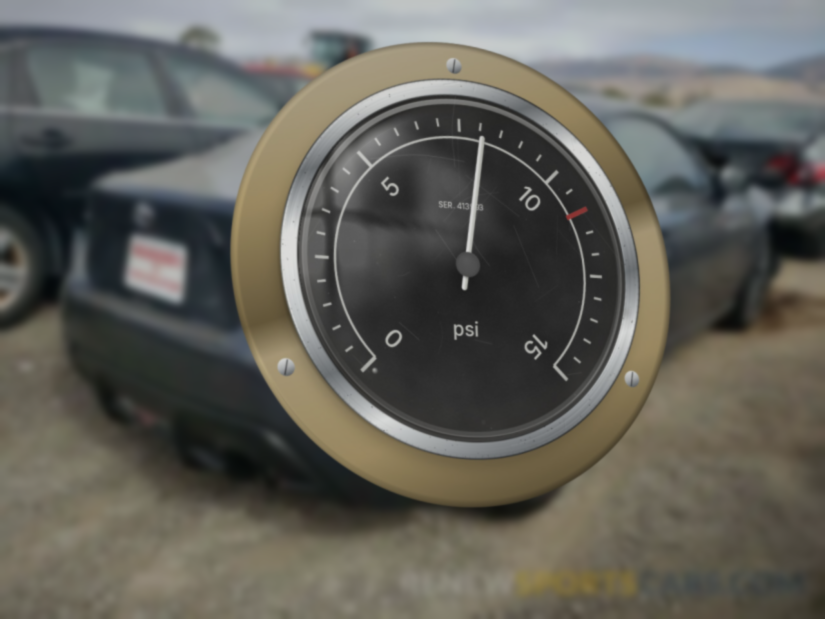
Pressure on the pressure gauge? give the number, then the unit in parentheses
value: 8 (psi)
